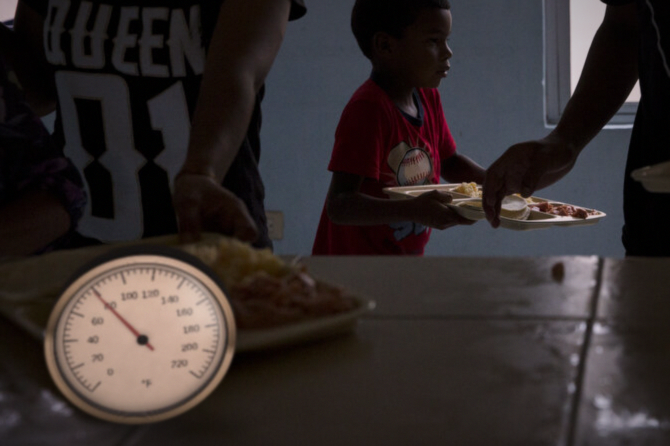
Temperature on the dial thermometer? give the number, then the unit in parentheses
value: 80 (°F)
